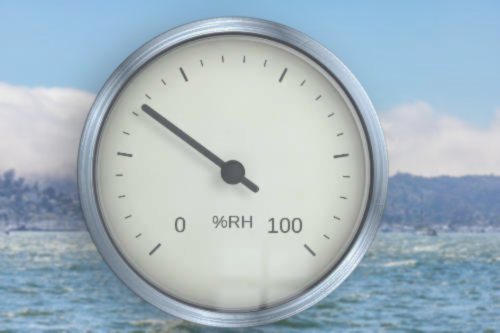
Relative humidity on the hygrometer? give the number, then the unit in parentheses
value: 30 (%)
